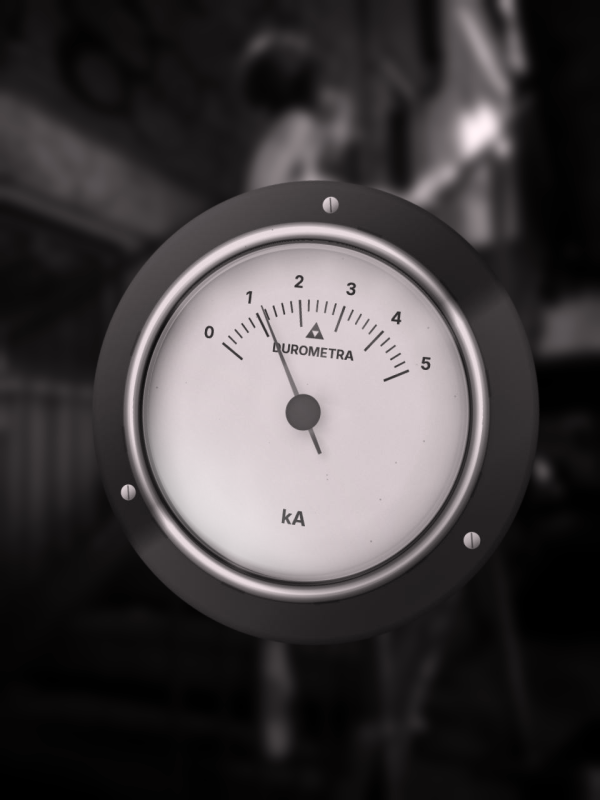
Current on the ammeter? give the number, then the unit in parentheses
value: 1.2 (kA)
